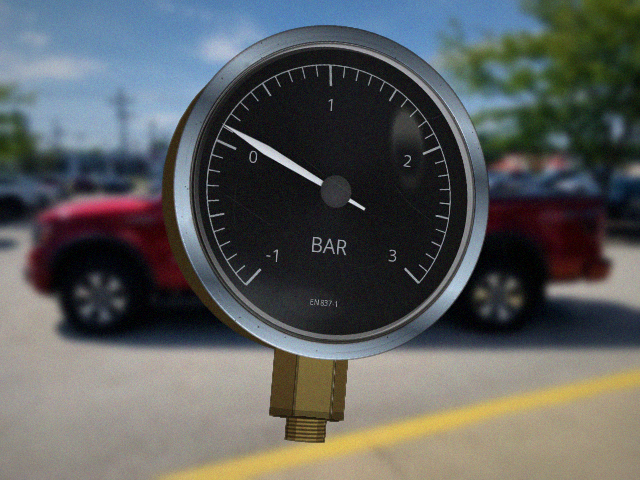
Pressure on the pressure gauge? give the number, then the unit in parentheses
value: 0.1 (bar)
